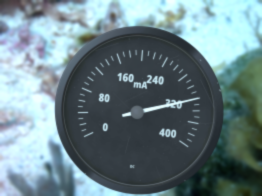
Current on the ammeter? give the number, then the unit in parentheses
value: 320 (mA)
